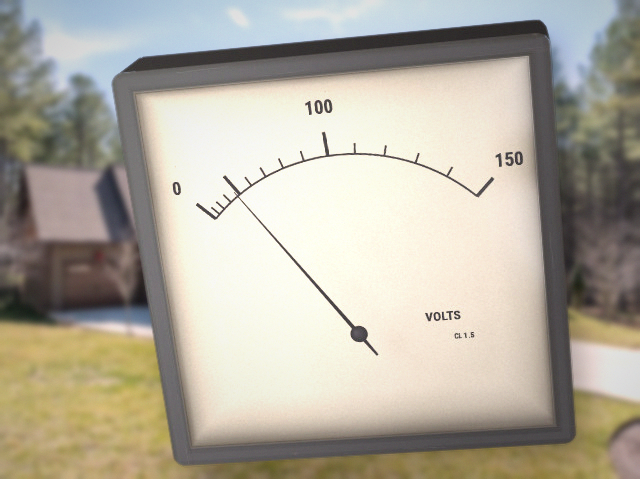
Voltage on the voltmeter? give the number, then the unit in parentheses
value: 50 (V)
